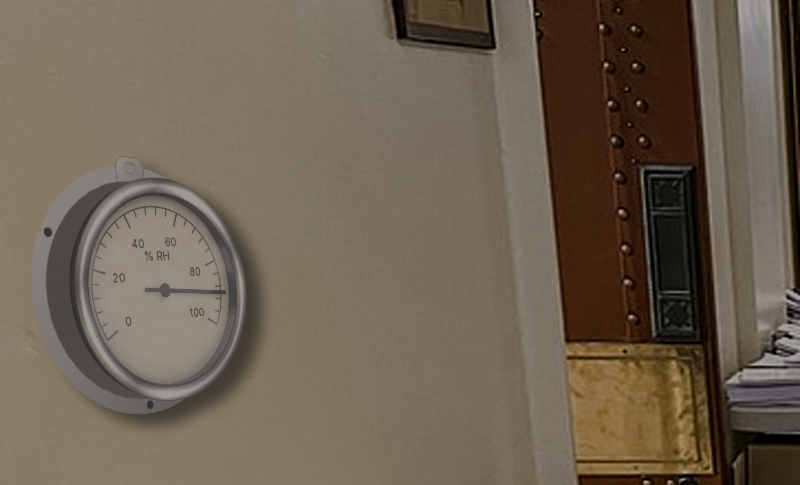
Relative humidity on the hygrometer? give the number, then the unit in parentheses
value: 90 (%)
